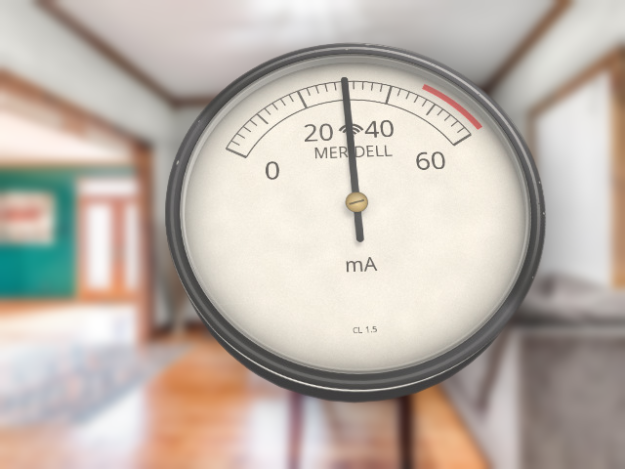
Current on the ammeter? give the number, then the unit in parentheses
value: 30 (mA)
